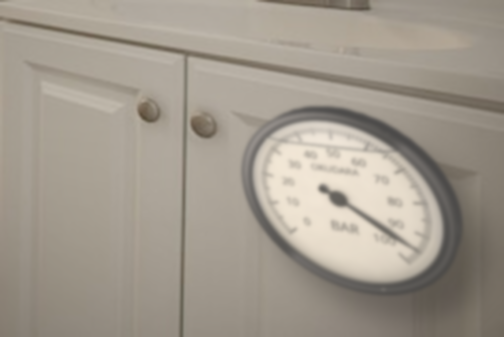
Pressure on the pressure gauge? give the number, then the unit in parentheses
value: 95 (bar)
